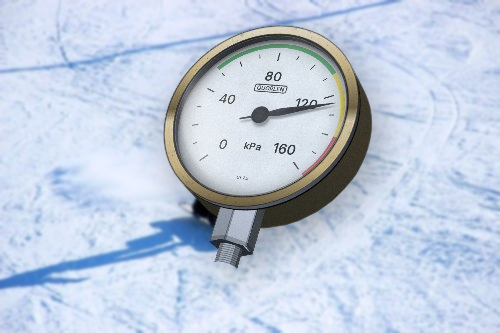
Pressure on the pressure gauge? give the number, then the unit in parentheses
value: 125 (kPa)
